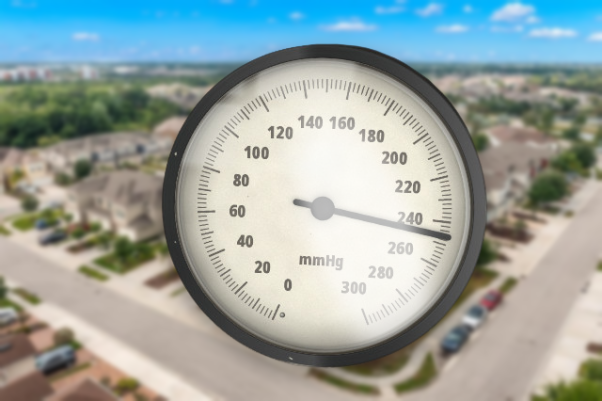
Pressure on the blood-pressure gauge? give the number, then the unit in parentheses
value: 246 (mmHg)
